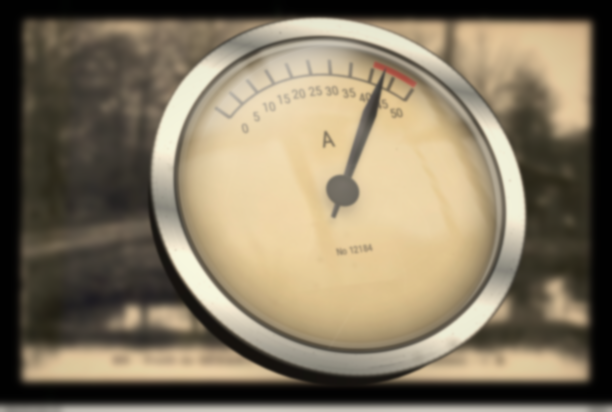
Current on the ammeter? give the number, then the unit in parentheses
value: 42.5 (A)
